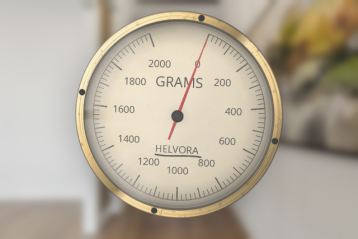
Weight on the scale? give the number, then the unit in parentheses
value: 0 (g)
